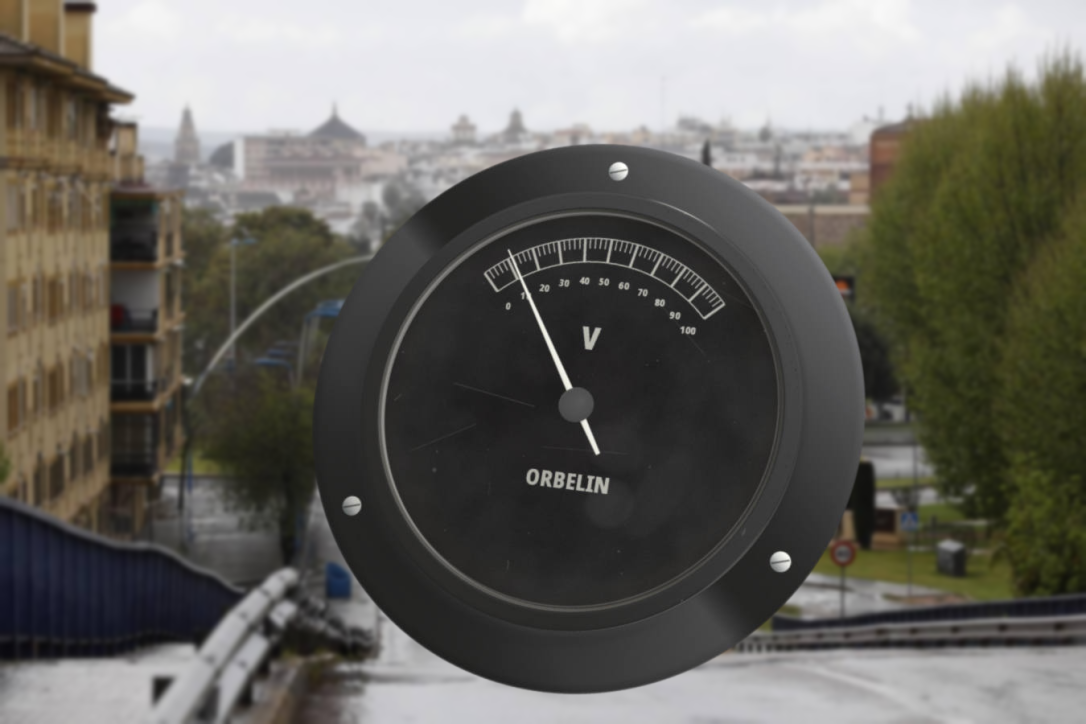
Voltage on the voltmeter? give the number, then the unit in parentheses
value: 12 (V)
